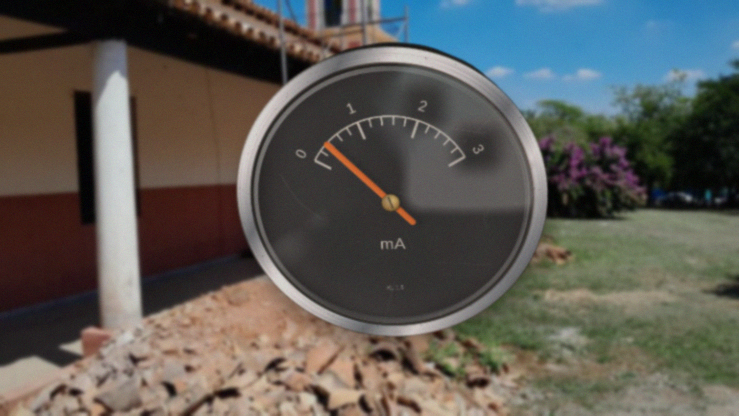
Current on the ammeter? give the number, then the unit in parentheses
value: 0.4 (mA)
